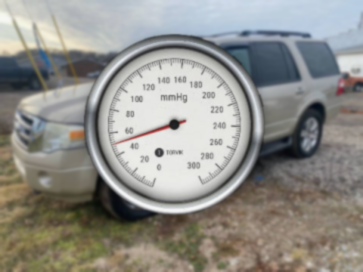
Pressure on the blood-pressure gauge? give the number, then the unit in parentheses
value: 50 (mmHg)
